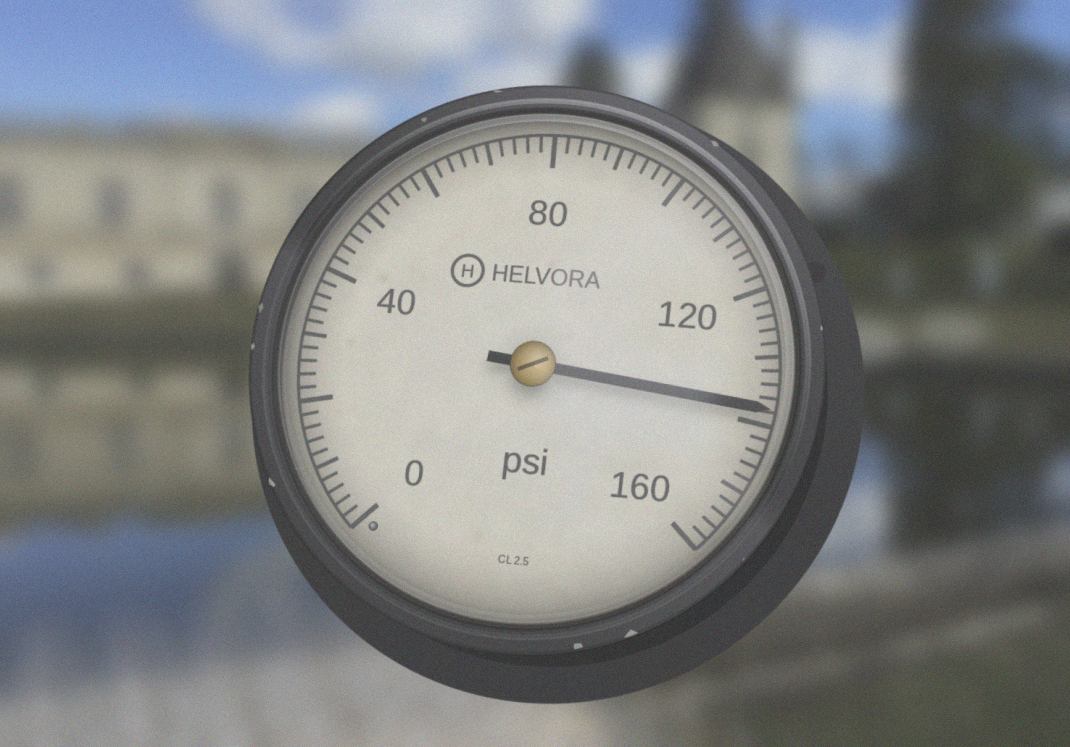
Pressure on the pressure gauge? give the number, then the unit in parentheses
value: 138 (psi)
